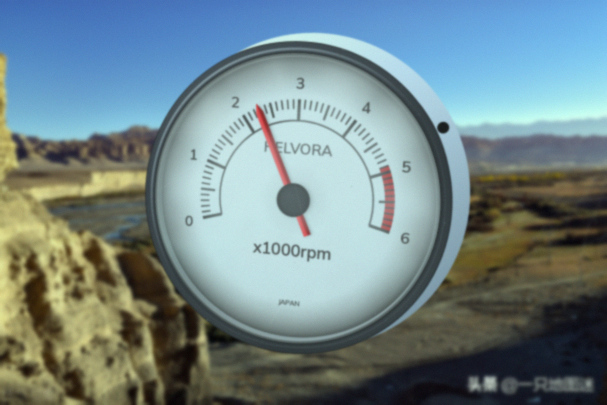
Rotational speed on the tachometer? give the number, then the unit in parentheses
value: 2300 (rpm)
